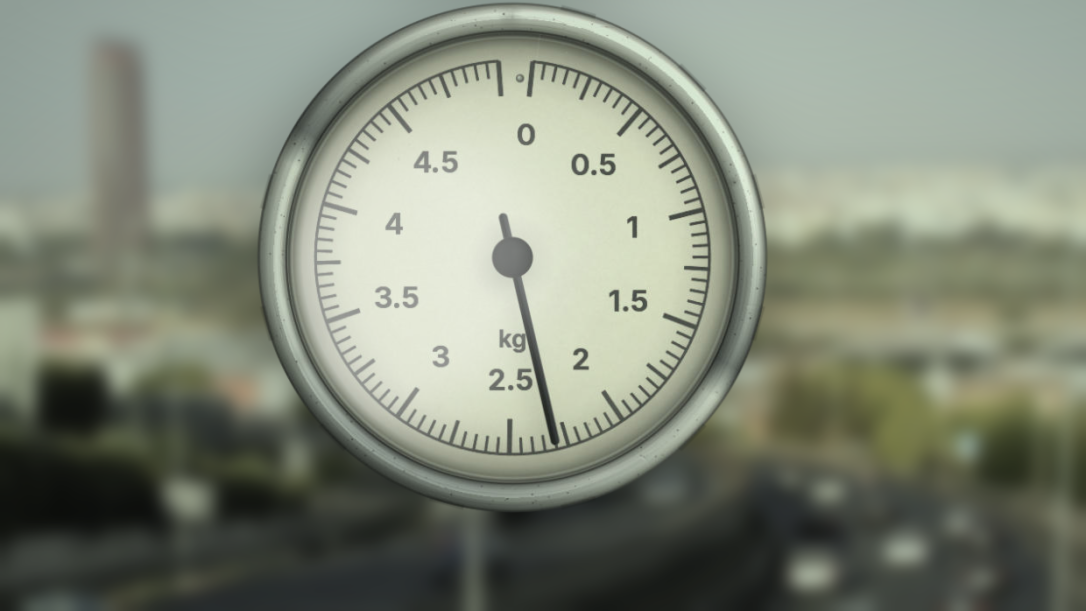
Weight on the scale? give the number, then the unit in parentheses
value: 2.3 (kg)
